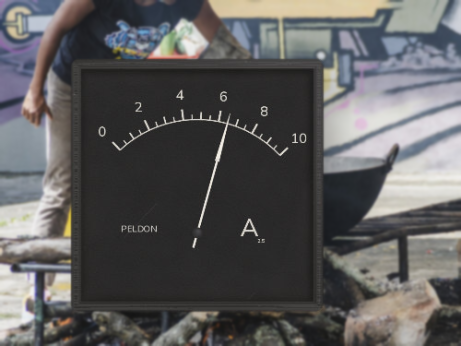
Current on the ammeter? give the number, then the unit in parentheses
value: 6.5 (A)
